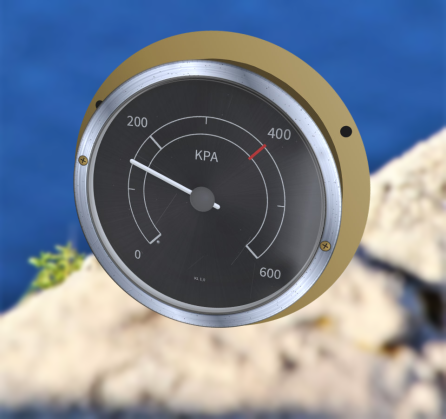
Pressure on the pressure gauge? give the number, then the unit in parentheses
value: 150 (kPa)
